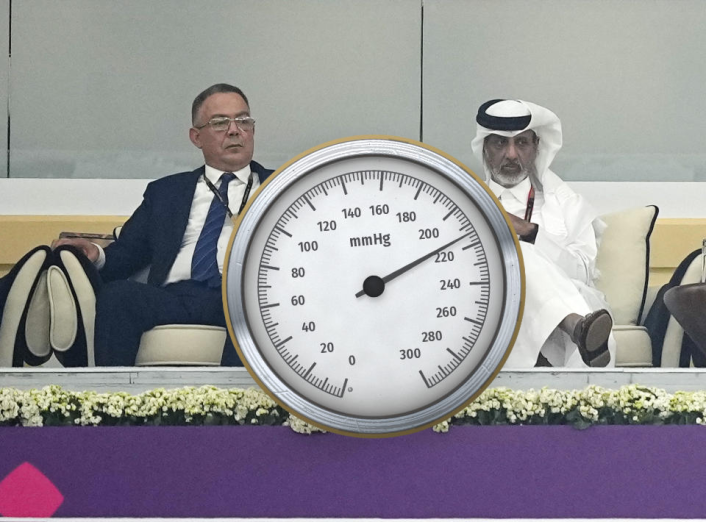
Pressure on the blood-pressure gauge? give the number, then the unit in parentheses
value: 214 (mmHg)
